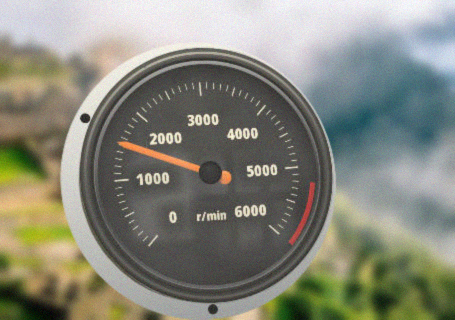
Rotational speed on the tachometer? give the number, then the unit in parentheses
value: 1500 (rpm)
